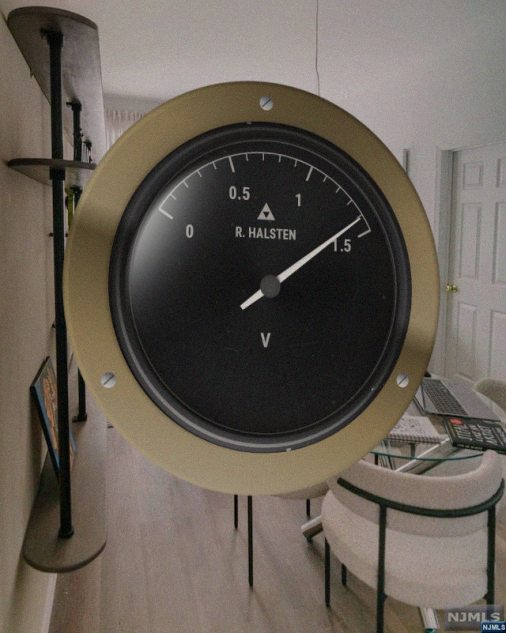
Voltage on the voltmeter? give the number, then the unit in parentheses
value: 1.4 (V)
